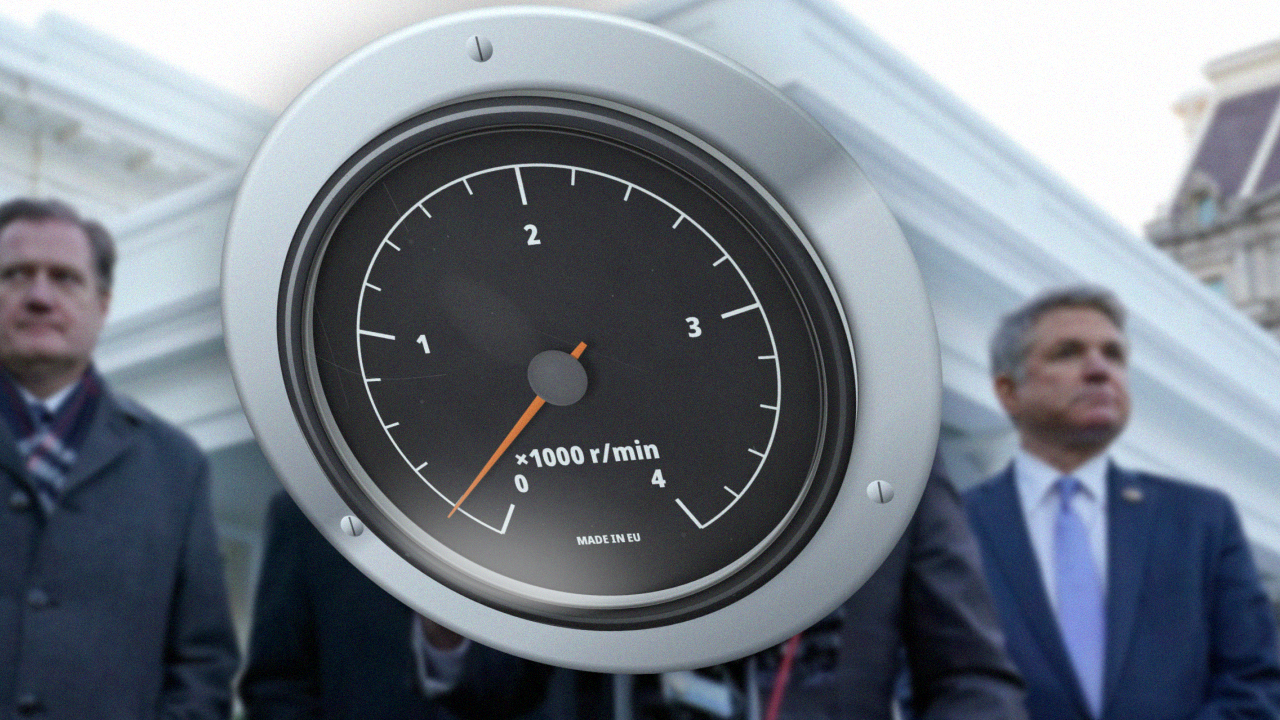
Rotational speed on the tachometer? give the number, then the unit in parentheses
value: 200 (rpm)
